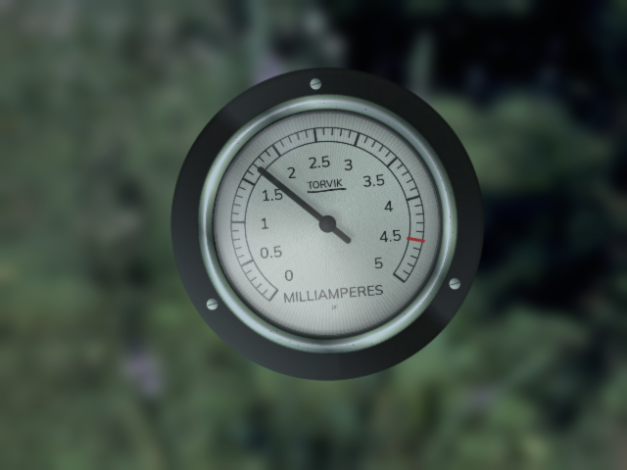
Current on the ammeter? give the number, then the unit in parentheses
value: 1.7 (mA)
